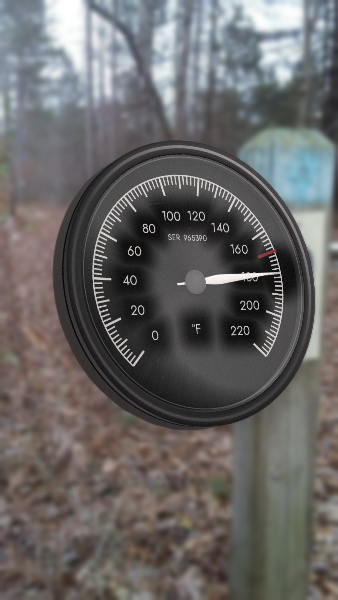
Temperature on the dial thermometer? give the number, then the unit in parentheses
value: 180 (°F)
